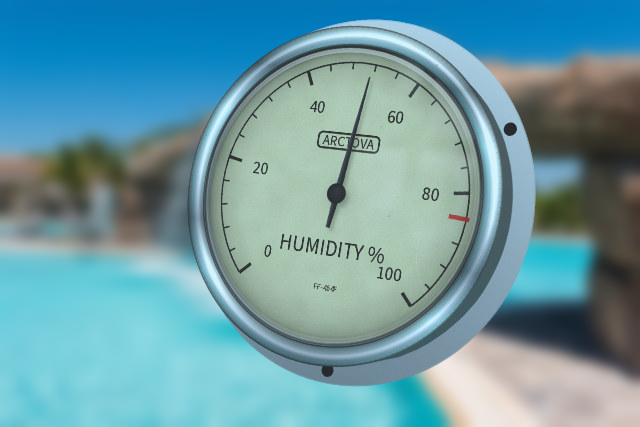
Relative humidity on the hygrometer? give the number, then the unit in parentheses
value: 52 (%)
